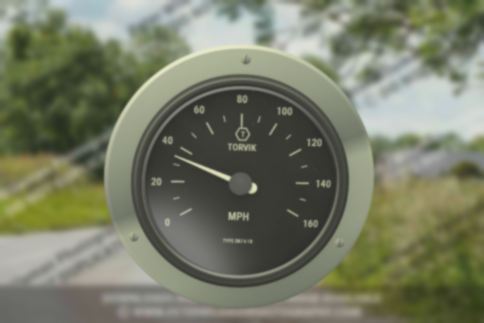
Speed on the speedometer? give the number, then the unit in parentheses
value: 35 (mph)
